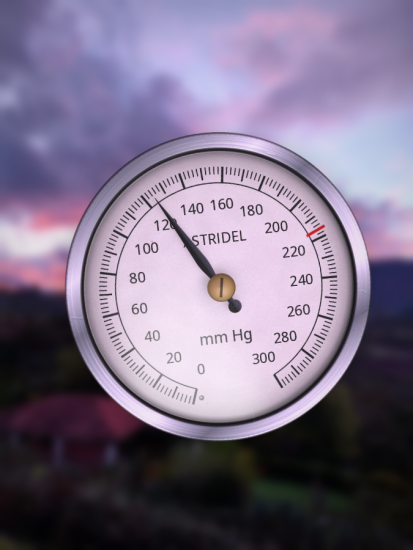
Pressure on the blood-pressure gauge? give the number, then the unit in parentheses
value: 124 (mmHg)
